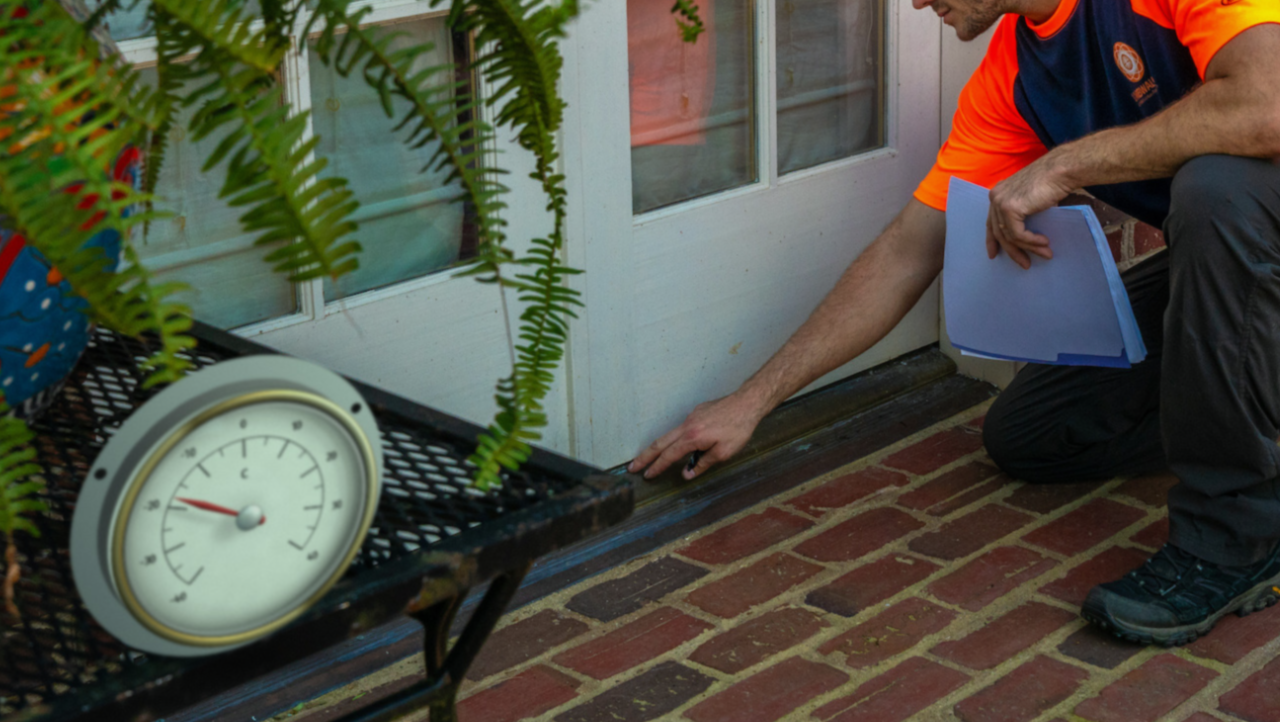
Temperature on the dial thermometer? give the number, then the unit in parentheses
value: -17.5 (°C)
